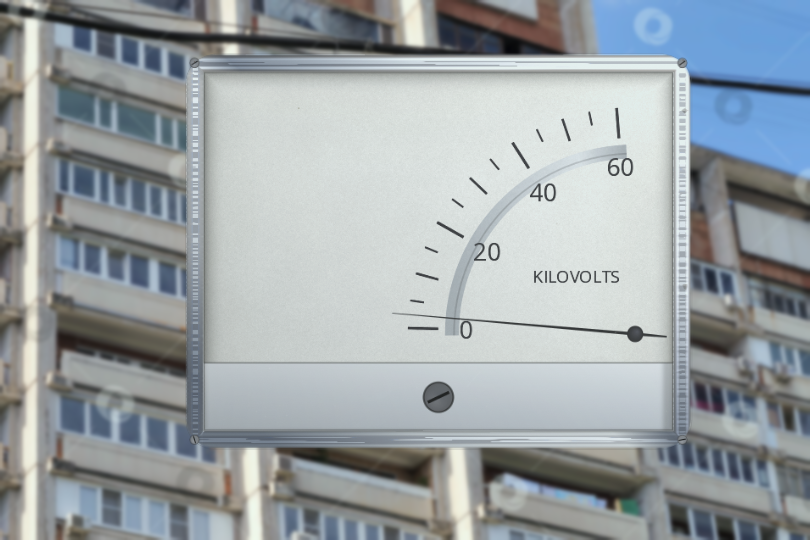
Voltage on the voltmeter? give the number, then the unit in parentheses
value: 2.5 (kV)
